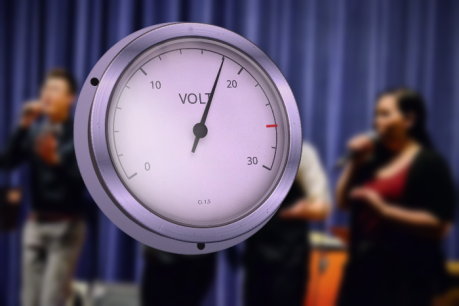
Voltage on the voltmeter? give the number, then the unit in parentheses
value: 18 (V)
